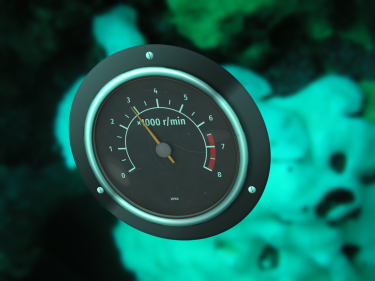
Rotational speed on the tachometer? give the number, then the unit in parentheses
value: 3000 (rpm)
